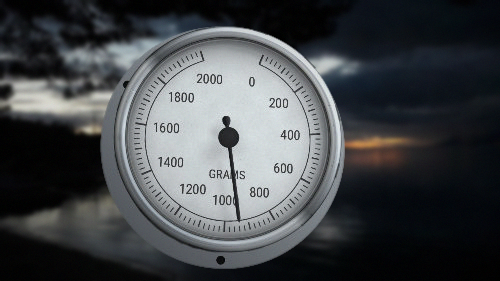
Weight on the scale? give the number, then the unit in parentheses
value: 940 (g)
